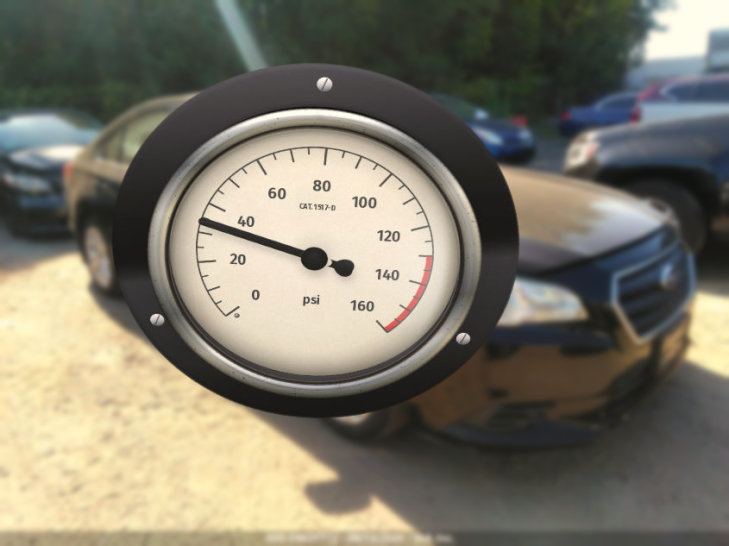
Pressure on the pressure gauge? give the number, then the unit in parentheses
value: 35 (psi)
